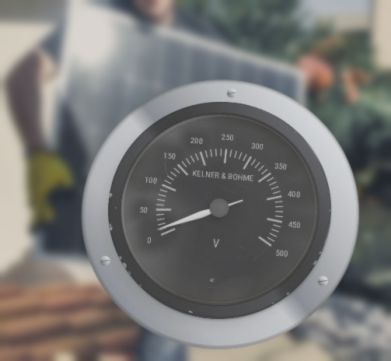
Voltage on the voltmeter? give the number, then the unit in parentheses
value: 10 (V)
